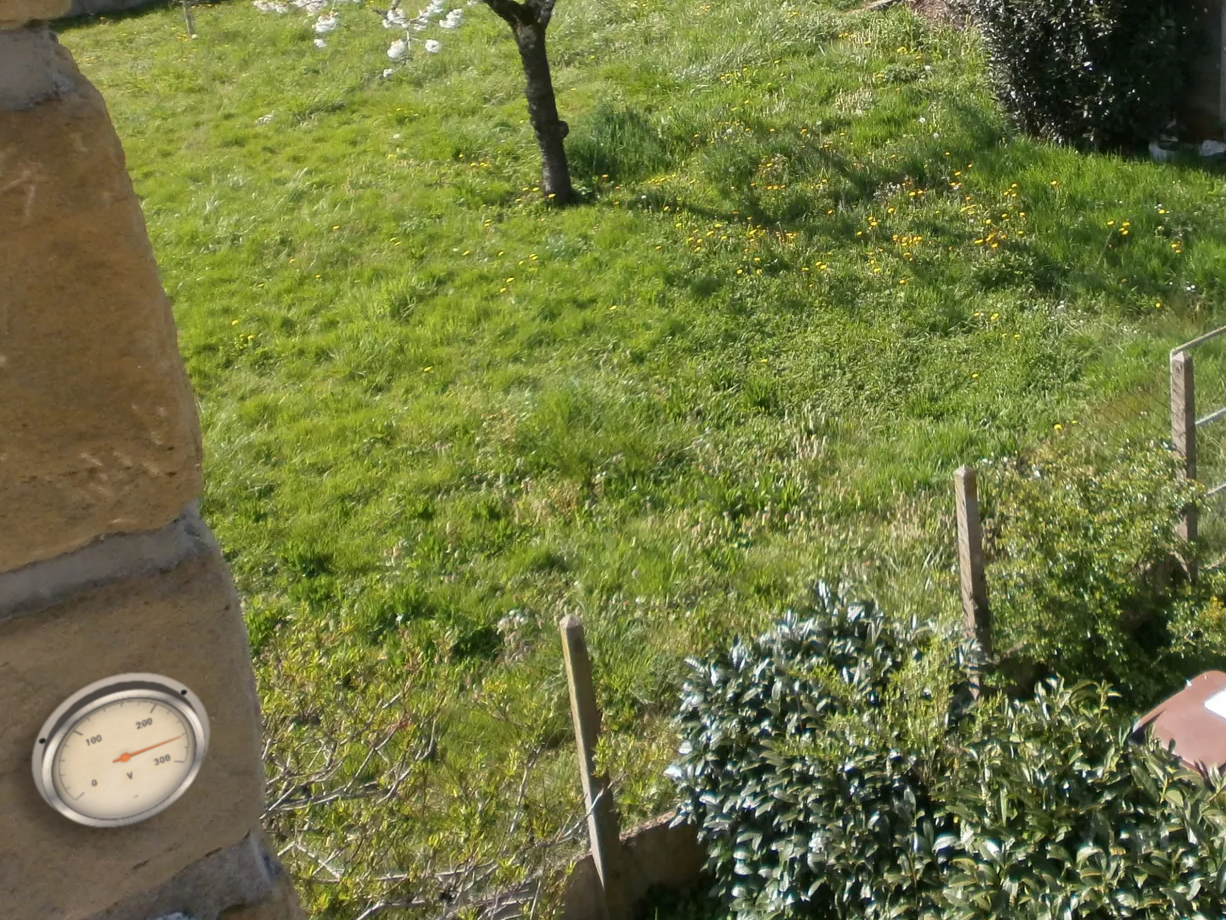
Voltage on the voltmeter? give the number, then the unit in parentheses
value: 260 (V)
